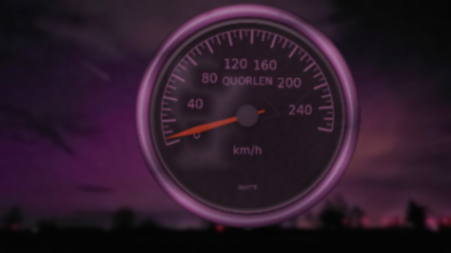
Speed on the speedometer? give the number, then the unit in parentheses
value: 5 (km/h)
